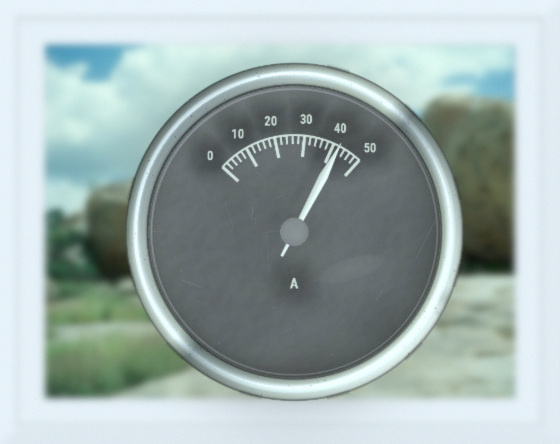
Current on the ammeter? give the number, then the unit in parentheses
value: 42 (A)
